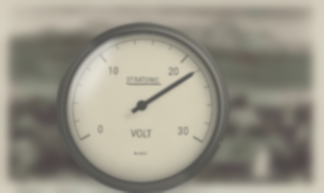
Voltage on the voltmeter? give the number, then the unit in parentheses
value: 22 (V)
